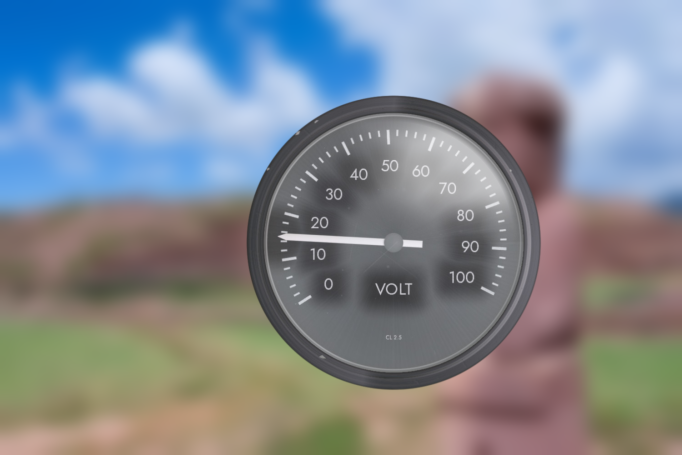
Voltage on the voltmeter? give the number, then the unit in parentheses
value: 15 (V)
